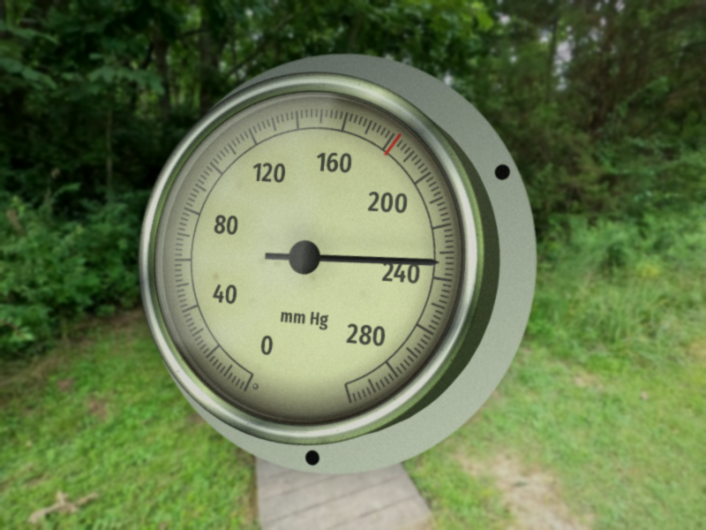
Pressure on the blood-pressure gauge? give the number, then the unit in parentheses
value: 234 (mmHg)
